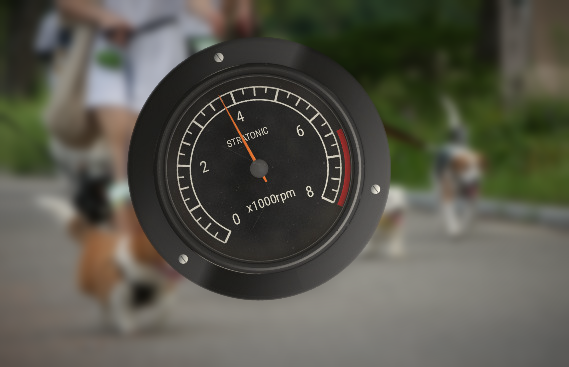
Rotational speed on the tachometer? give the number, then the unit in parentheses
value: 3750 (rpm)
